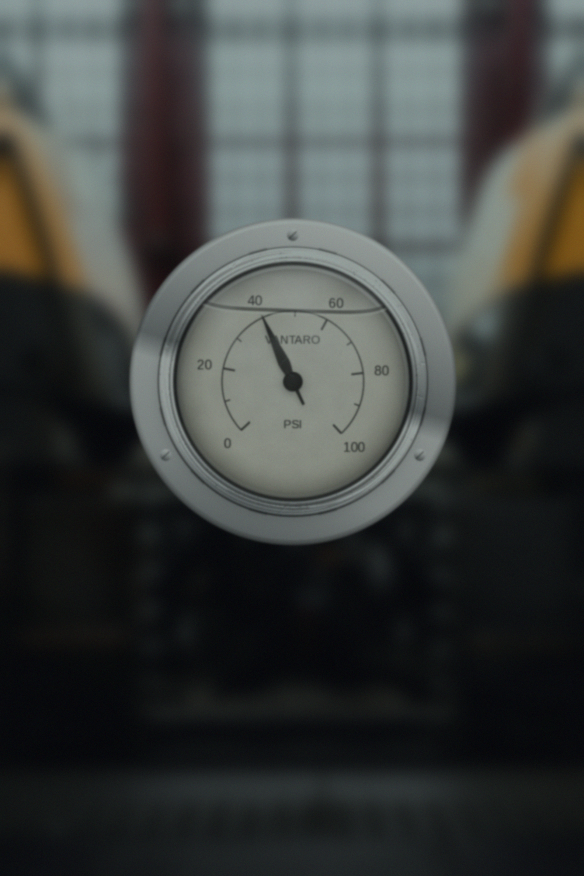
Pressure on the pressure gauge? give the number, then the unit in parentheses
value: 40 (psi)
